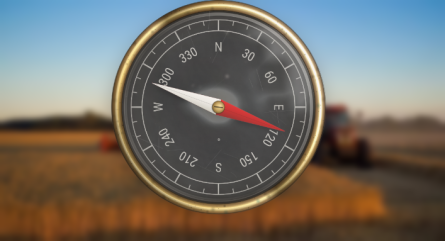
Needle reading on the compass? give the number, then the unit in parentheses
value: 110 (°)
